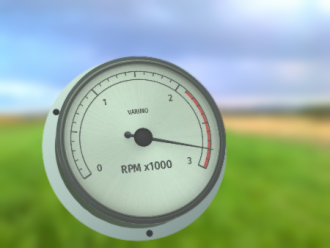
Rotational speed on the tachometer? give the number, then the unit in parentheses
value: 2800 (rpm)
